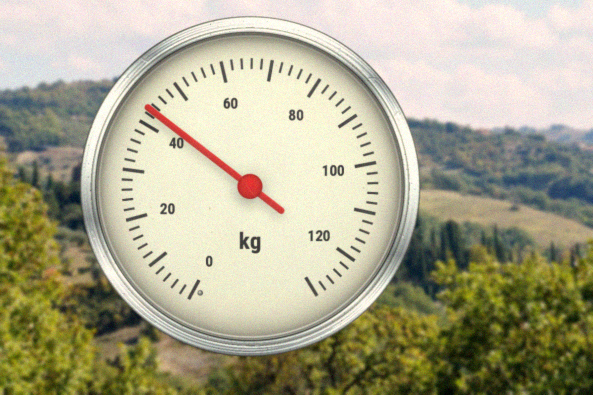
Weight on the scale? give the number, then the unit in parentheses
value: 43 (kg)
